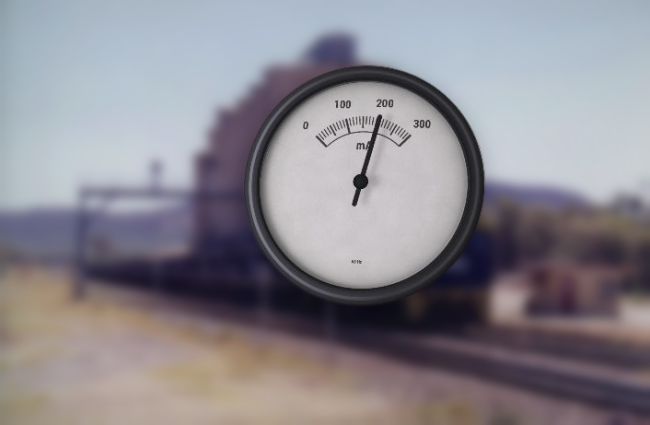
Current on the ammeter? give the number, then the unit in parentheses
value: 200 (mA)
